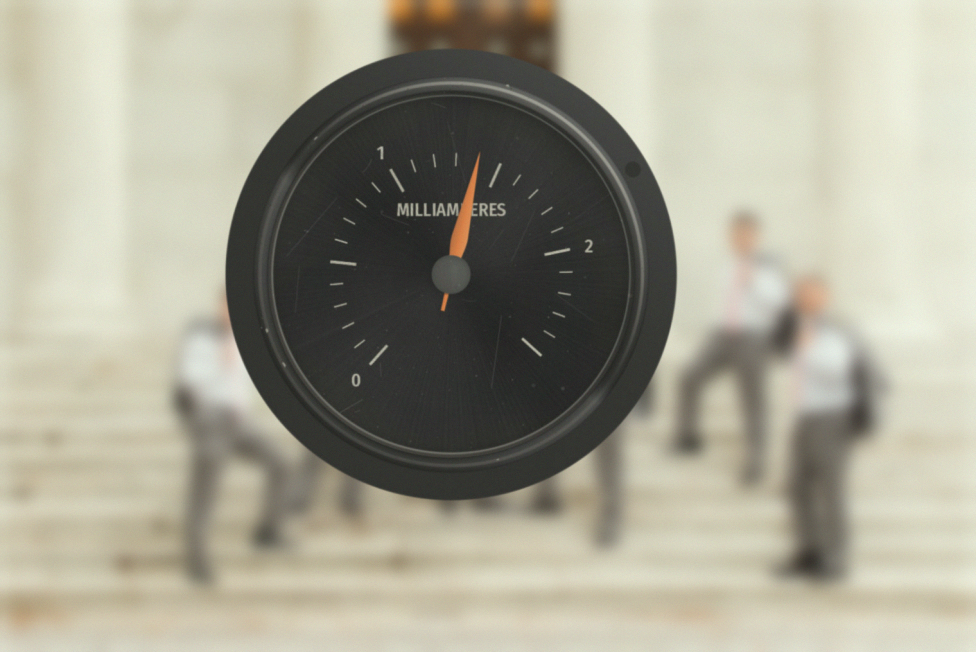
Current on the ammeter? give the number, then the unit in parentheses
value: 1.4 (mA)
